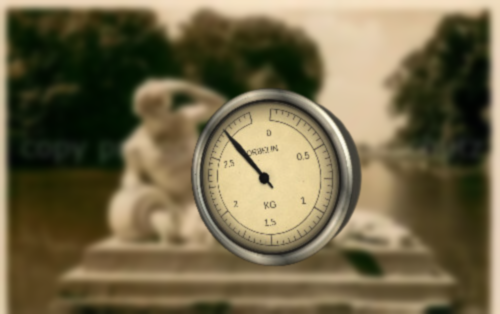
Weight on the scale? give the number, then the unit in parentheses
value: 2.75 (kg)
